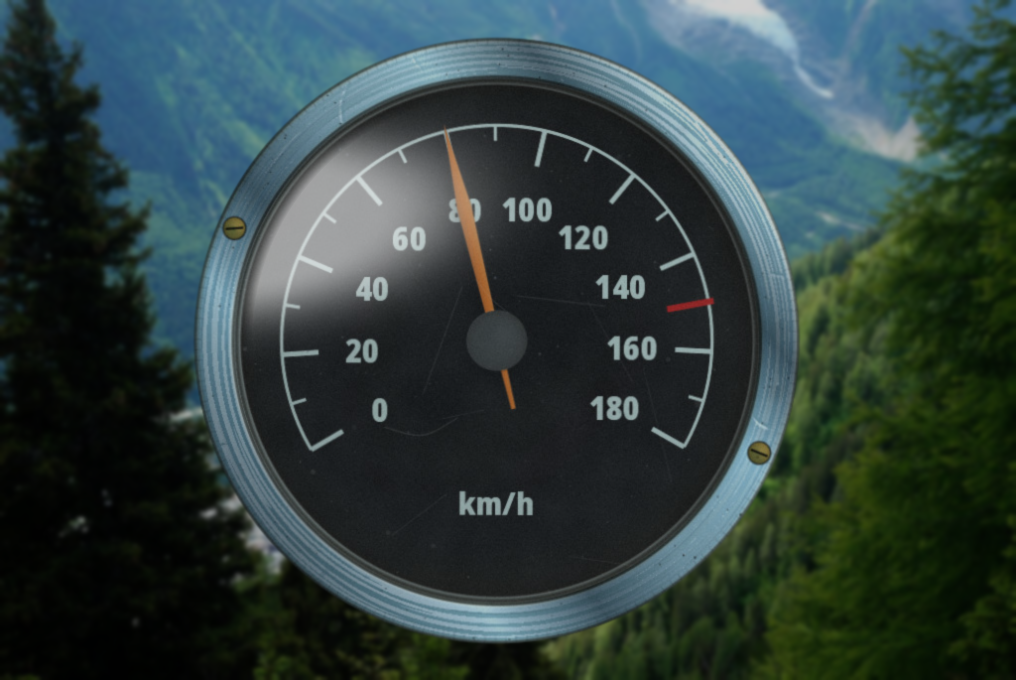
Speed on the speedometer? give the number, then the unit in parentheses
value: 80 (km/h)
